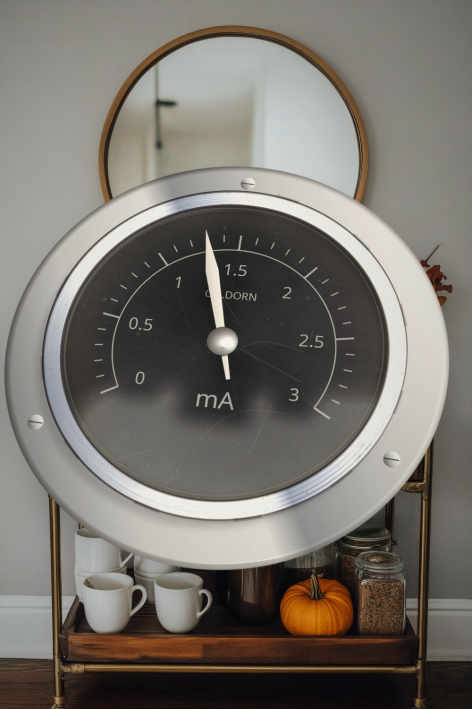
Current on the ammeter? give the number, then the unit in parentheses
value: 1.3 (mA)
